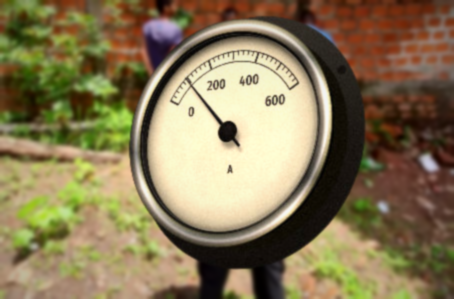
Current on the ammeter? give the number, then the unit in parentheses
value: 100 (A)
